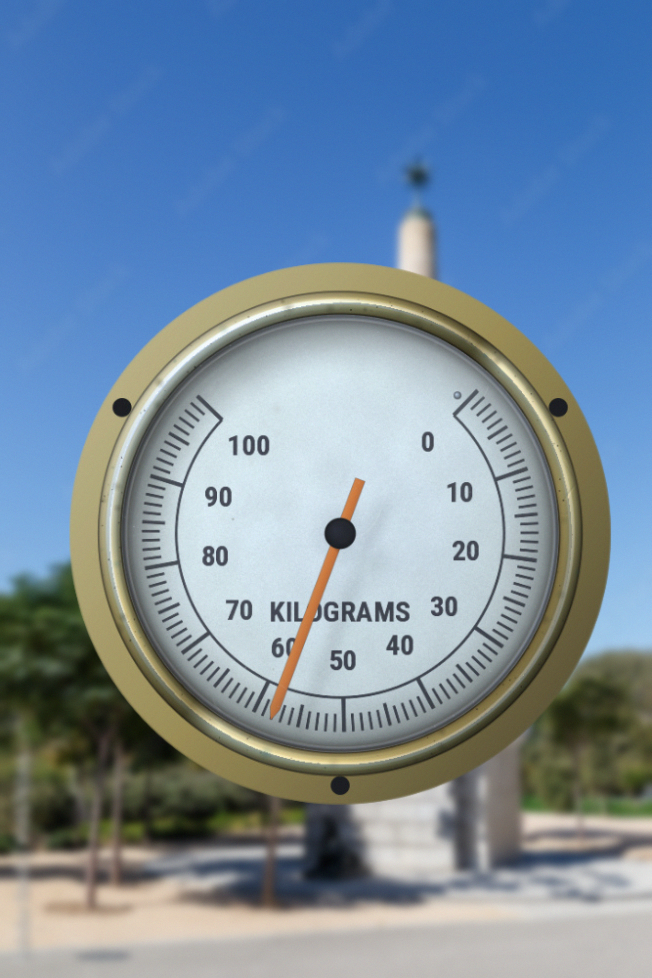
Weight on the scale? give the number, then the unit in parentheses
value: 58 (kg)
